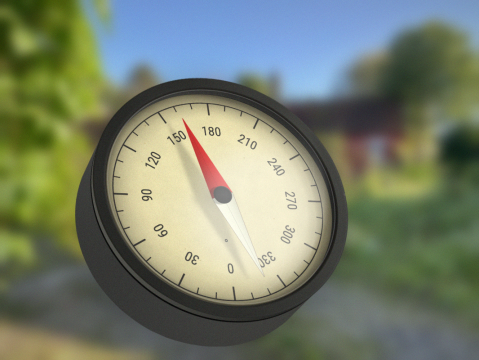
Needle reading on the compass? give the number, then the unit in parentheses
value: 160 (°)
